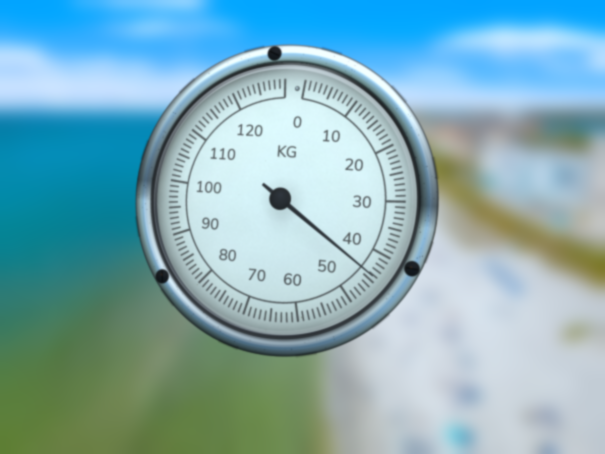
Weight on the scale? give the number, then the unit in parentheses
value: 44 (kg)
